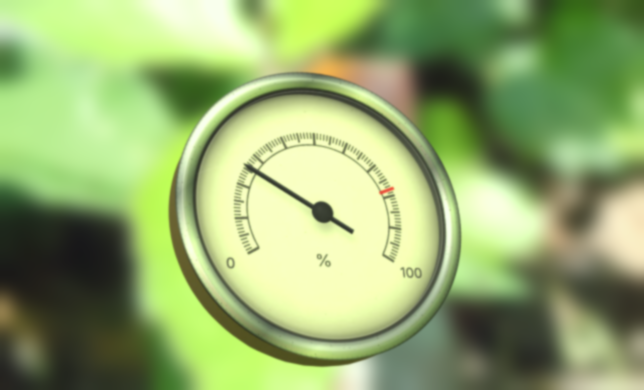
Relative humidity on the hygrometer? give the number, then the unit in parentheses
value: 25 (%)
